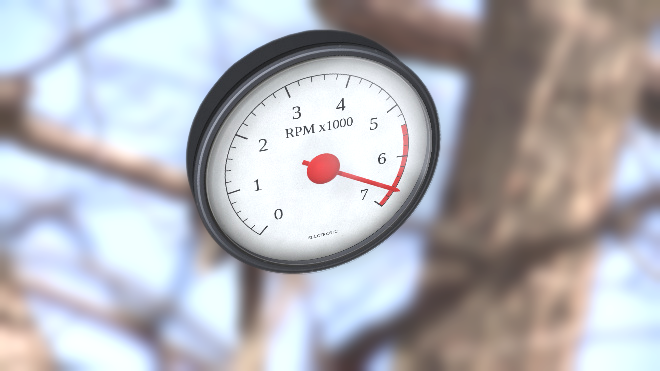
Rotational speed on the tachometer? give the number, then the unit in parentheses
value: 6600 (rpm)
